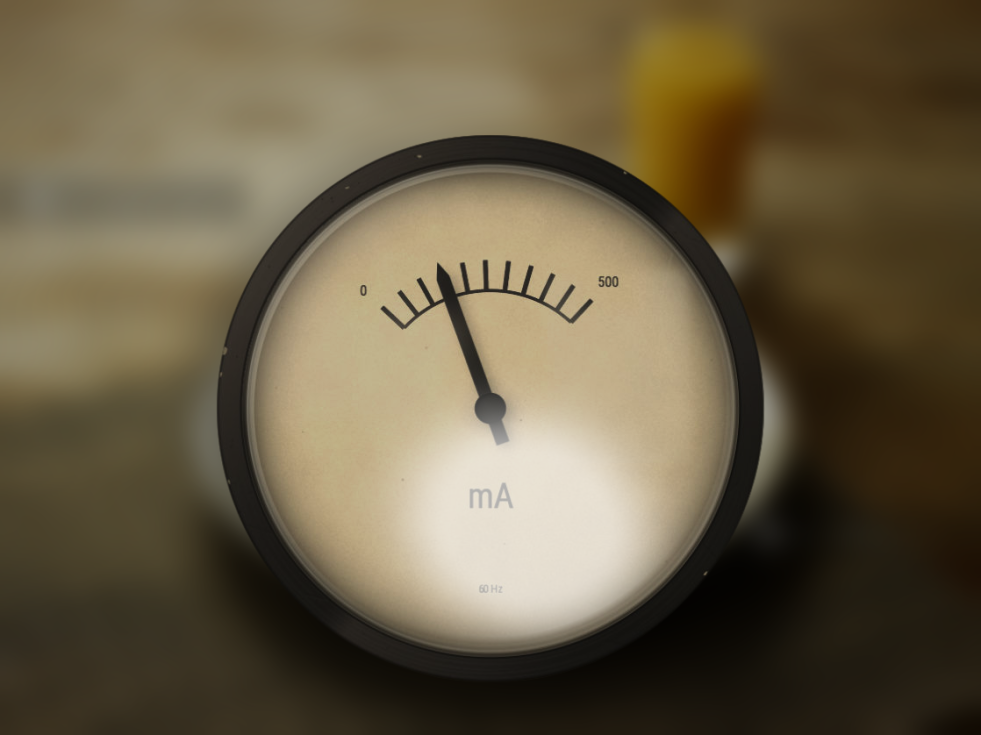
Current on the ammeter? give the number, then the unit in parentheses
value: 150 (mA)
